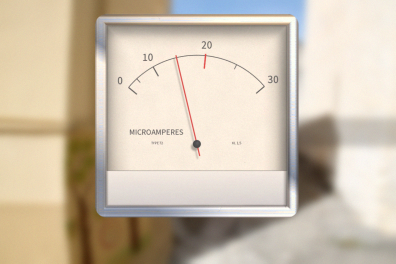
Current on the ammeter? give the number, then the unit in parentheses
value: 15 (µA)
